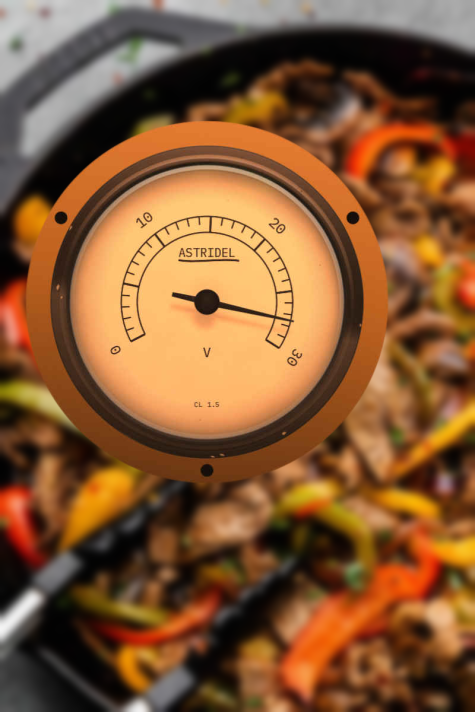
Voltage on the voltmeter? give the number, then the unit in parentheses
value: 27.5 (V)
